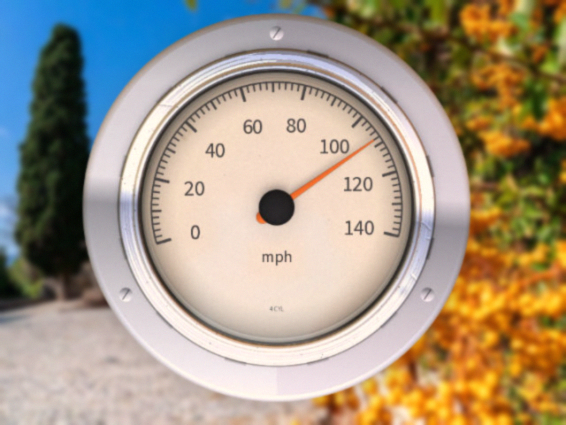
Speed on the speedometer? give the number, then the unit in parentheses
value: 108 (mph)
